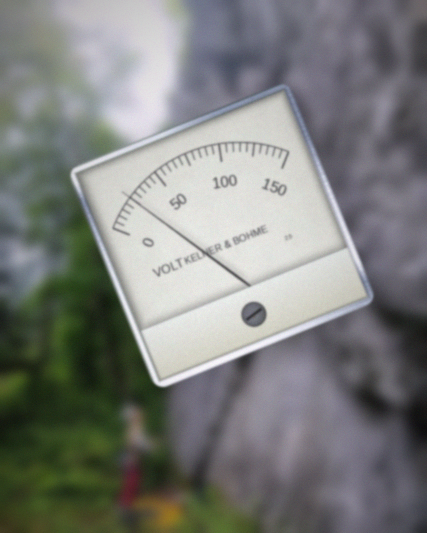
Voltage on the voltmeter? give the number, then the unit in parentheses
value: 25 (V)
